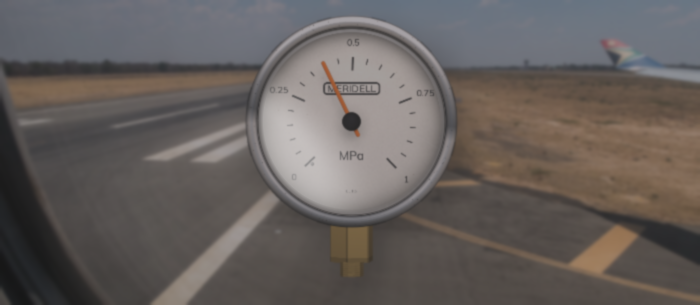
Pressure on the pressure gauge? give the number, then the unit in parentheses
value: 0.4 (MPa)
